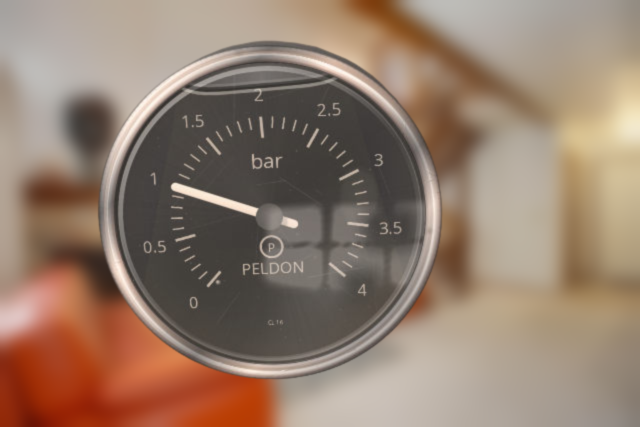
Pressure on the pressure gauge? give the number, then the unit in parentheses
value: 1 (bar)
